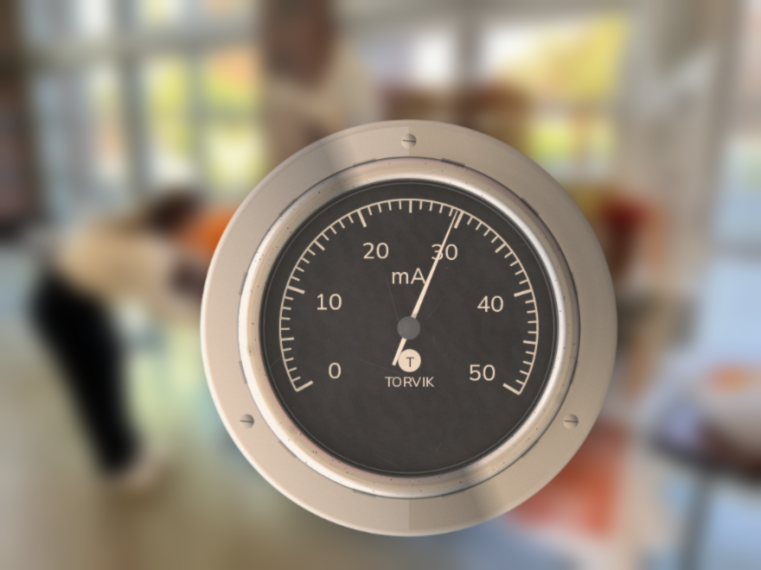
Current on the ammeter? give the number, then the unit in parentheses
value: 29.5 (mA)
